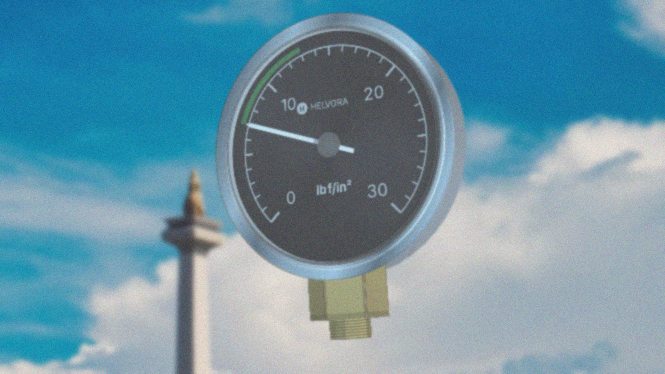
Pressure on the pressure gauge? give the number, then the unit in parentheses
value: 7 (psi)
